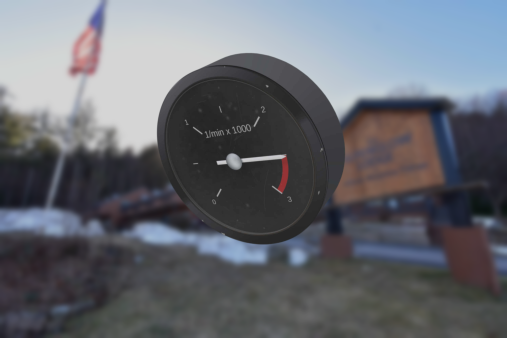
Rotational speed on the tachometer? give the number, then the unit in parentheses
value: 2500 (rpm)
